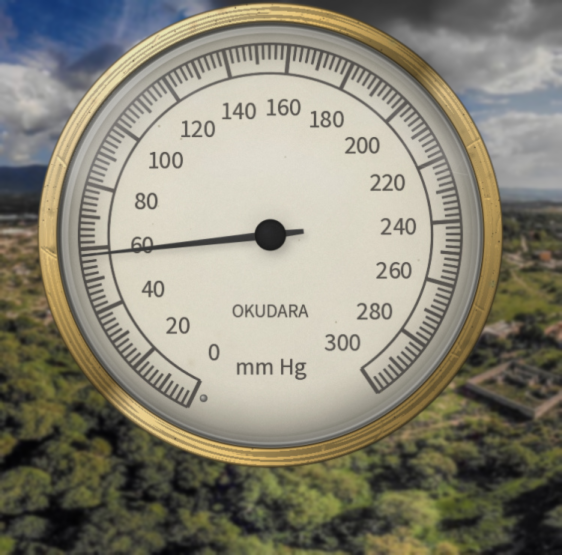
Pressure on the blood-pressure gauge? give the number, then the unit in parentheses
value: 58 (mmHg)
